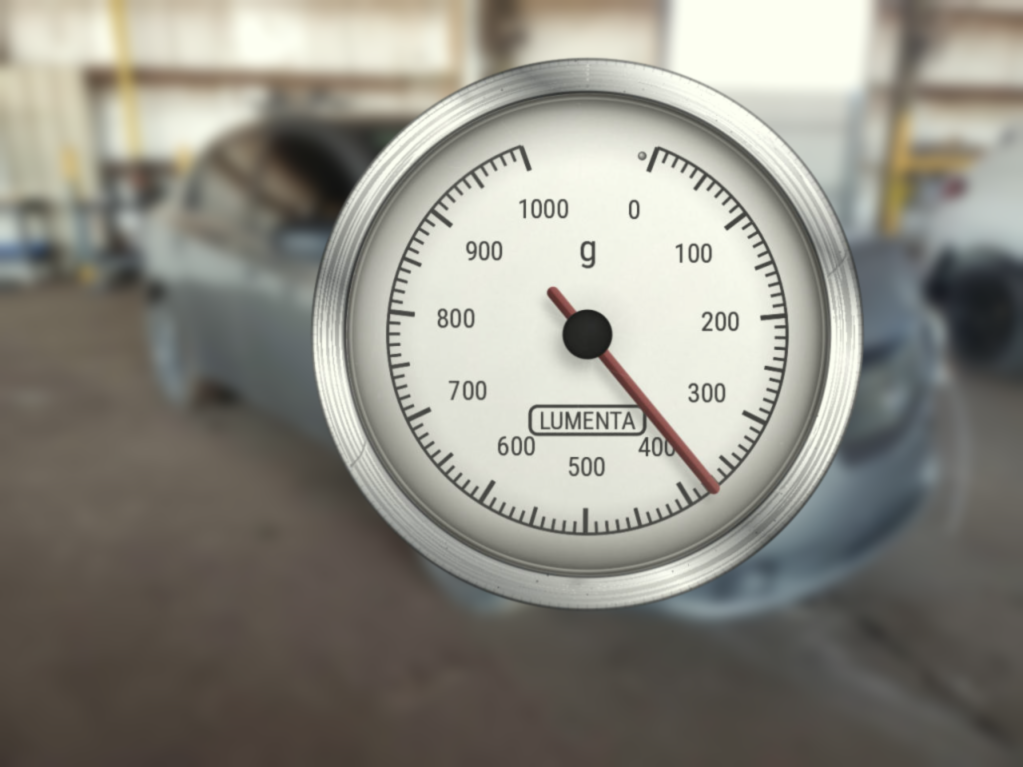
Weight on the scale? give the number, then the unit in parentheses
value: 375 (g)
